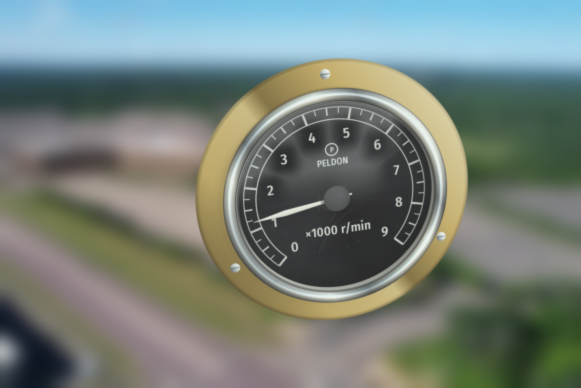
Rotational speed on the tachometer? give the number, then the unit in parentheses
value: 1250 (rpm)
